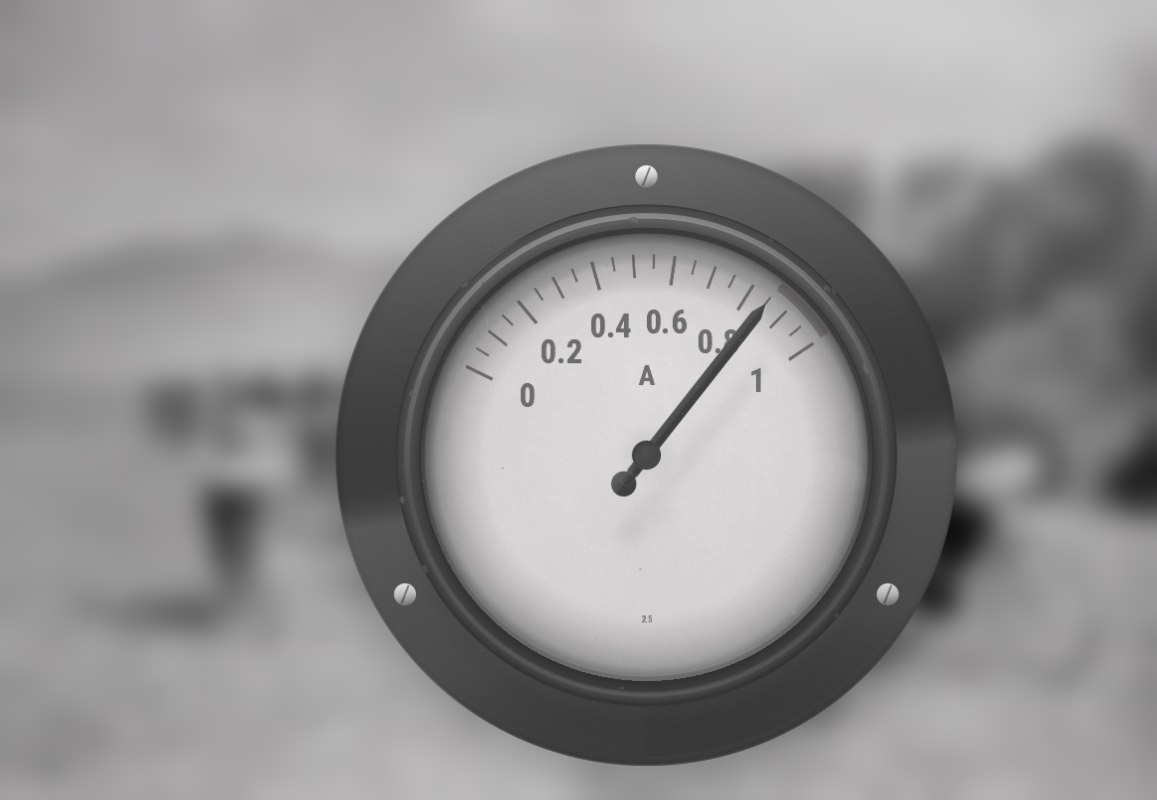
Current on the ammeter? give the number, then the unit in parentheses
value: 0.85 (A)
